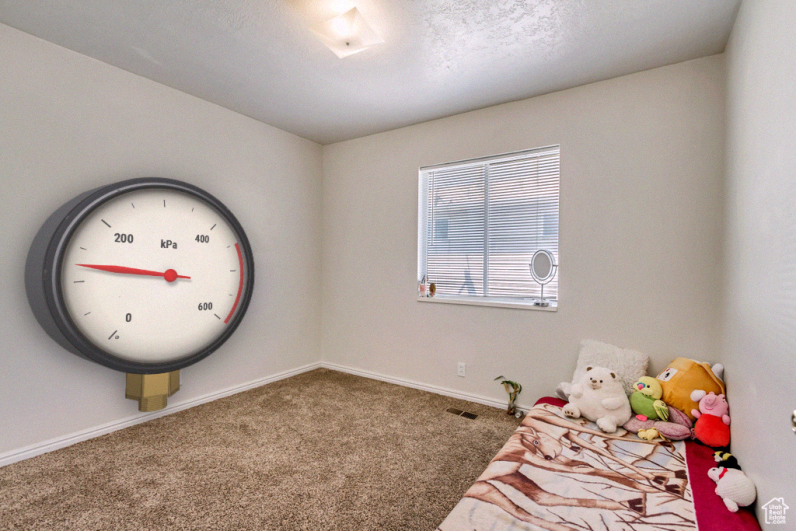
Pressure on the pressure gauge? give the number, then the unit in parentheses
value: 125 (kPa)
